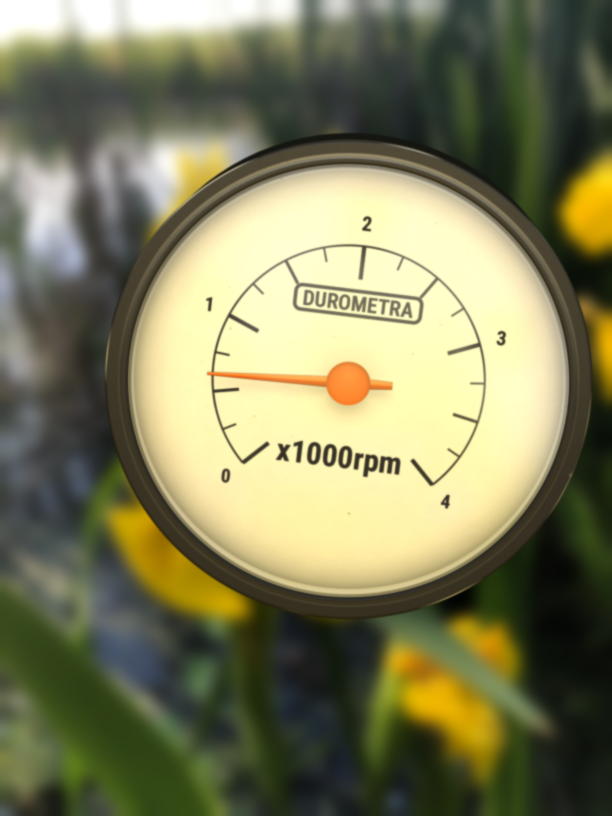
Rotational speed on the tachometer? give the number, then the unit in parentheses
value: 625 (rpm)
